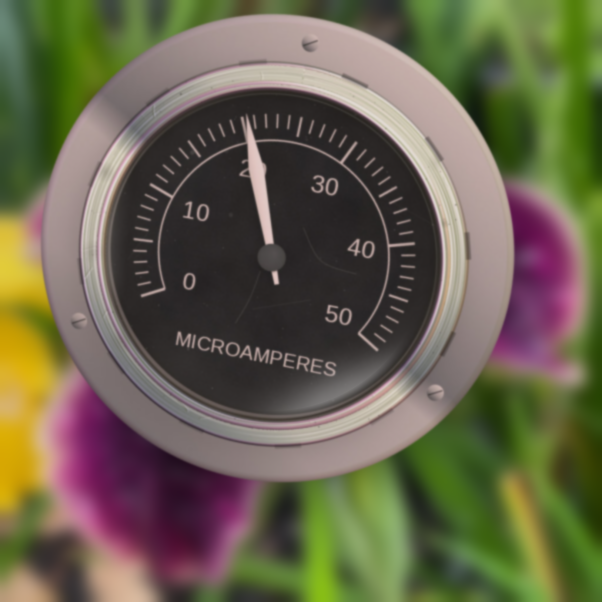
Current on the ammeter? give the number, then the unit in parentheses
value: 20.5 (µA)
